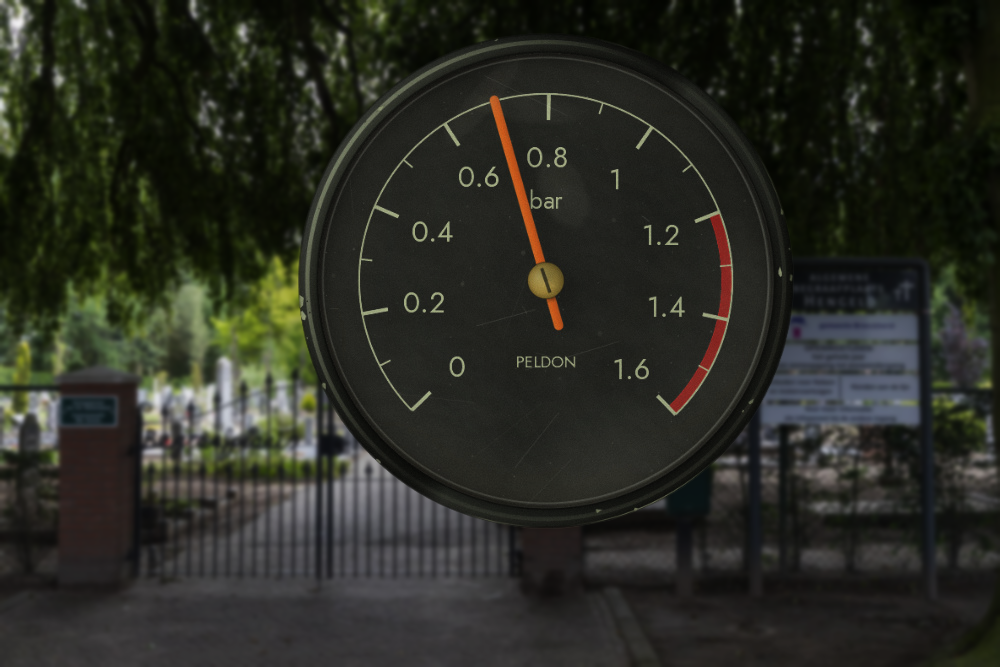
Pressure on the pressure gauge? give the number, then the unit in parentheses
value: 0.7 (bar)
